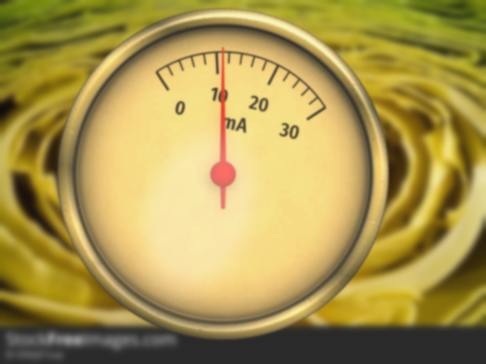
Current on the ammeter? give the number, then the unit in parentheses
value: 11 (mA)
